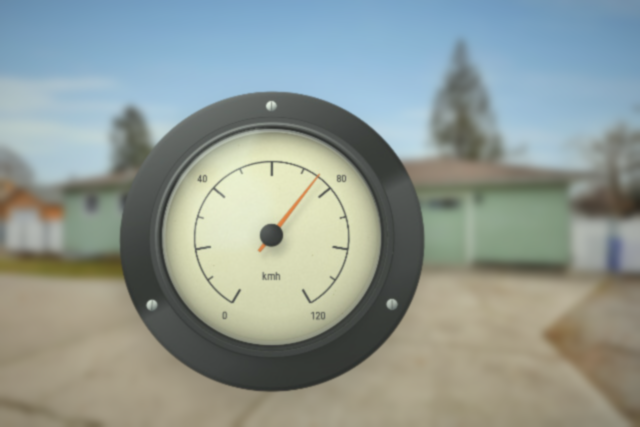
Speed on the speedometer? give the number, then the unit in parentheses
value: 75 (km/h)
